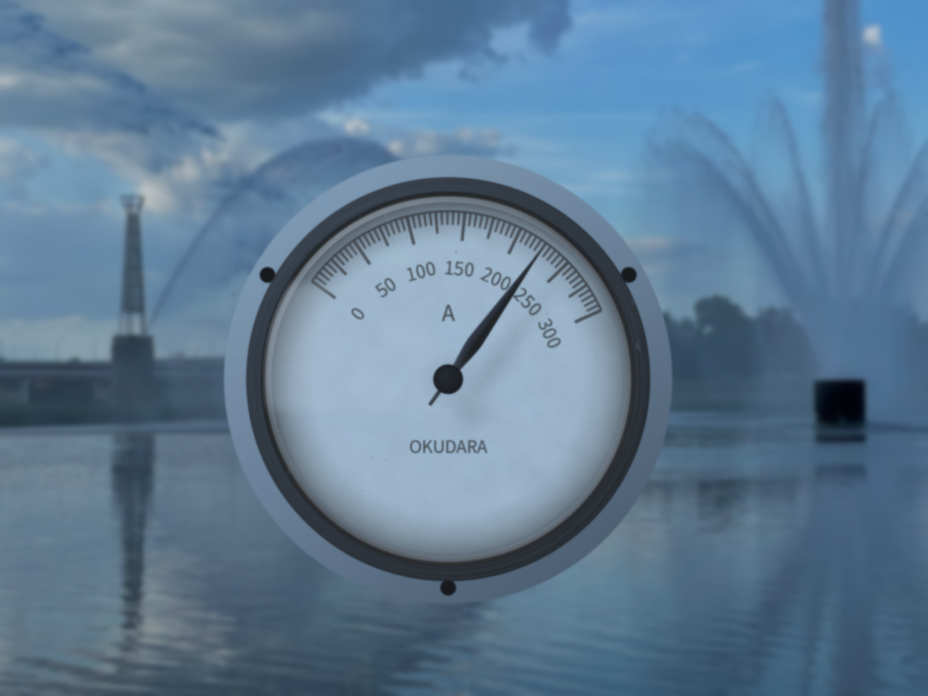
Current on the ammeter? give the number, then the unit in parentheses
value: 225 (A)
